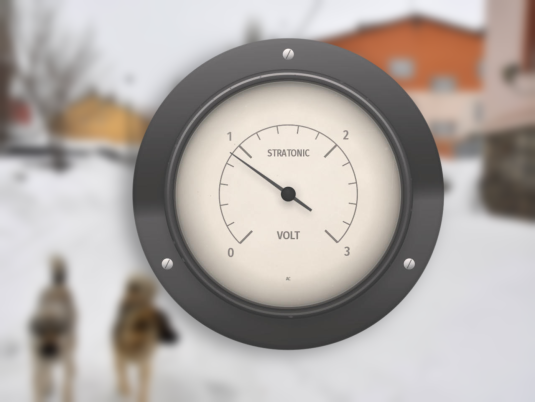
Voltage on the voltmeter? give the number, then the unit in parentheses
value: 0.9 (V)
